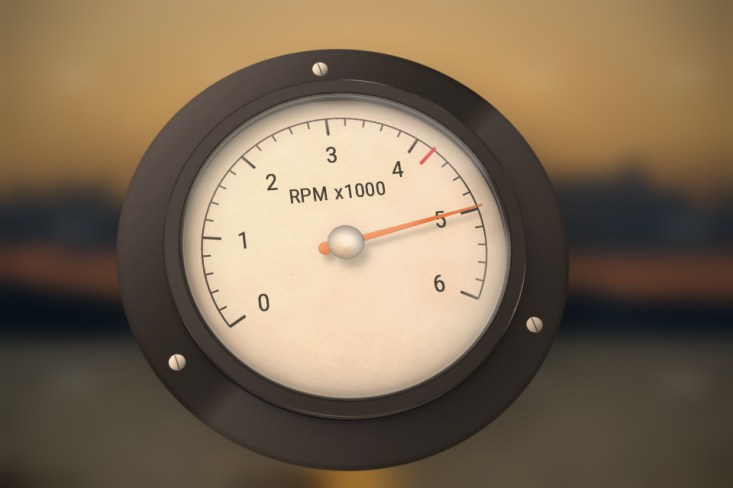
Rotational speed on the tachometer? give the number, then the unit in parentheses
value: 5000 (rpm)
